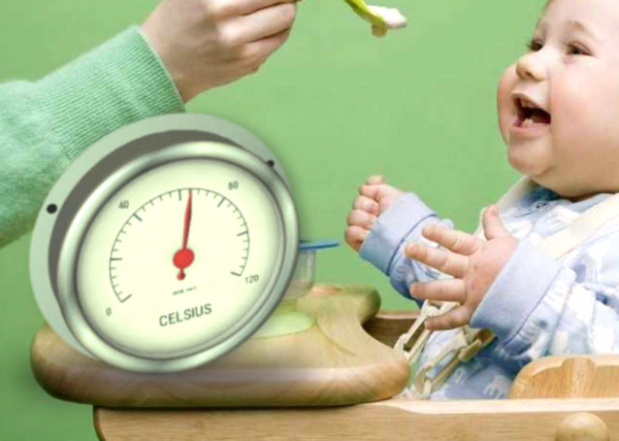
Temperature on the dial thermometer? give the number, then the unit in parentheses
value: 64 (°C)
